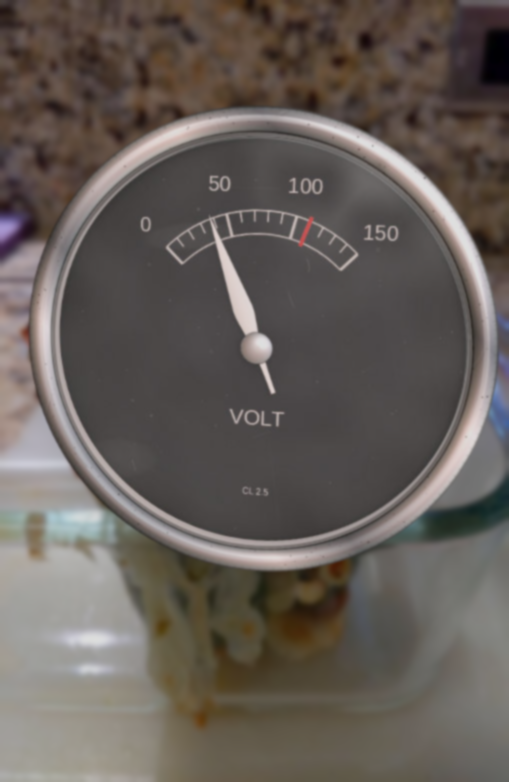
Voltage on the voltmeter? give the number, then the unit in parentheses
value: 40 (V)
